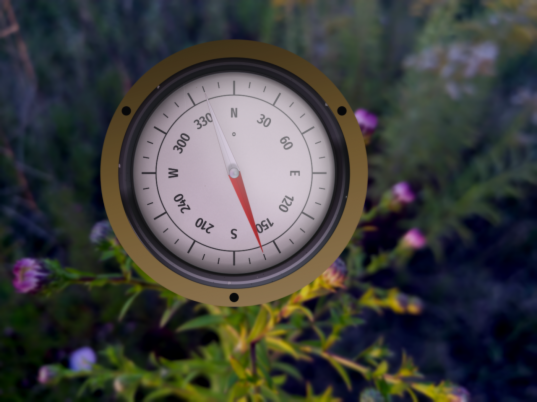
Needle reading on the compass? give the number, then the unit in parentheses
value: 160 (°)
